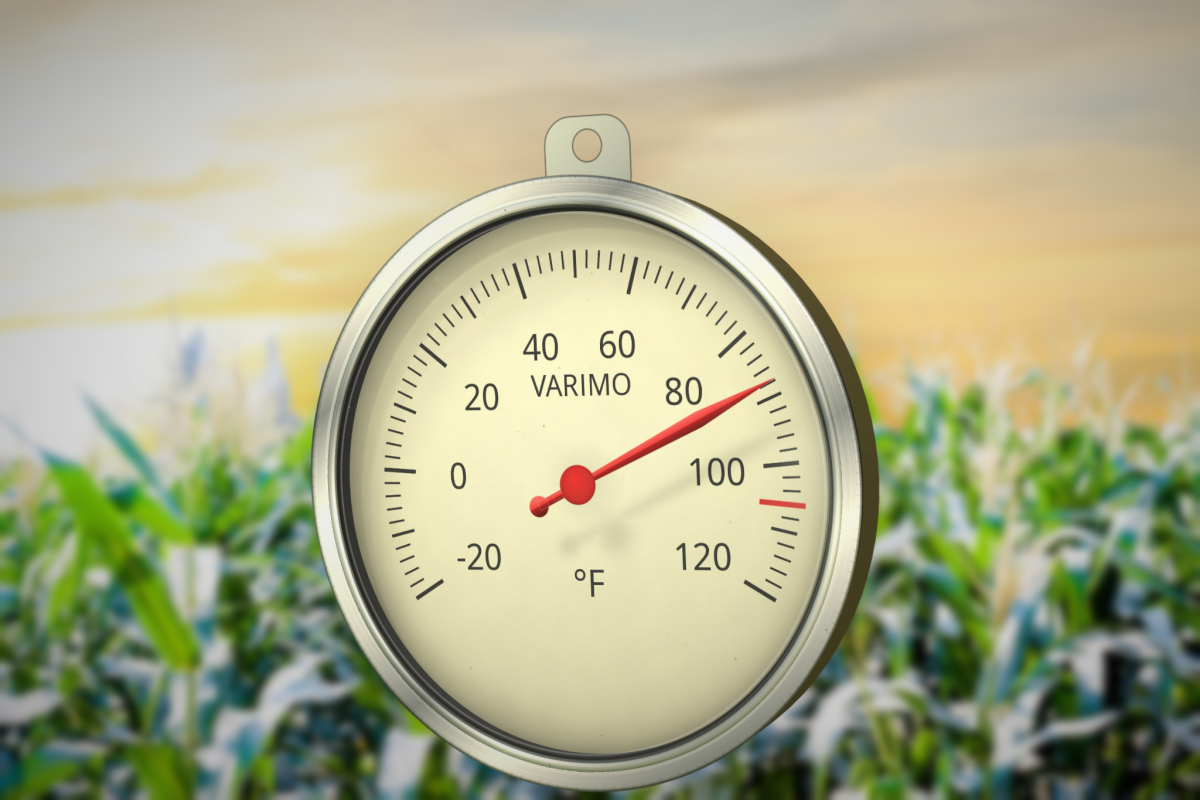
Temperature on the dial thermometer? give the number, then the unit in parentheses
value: 88 (°F)
